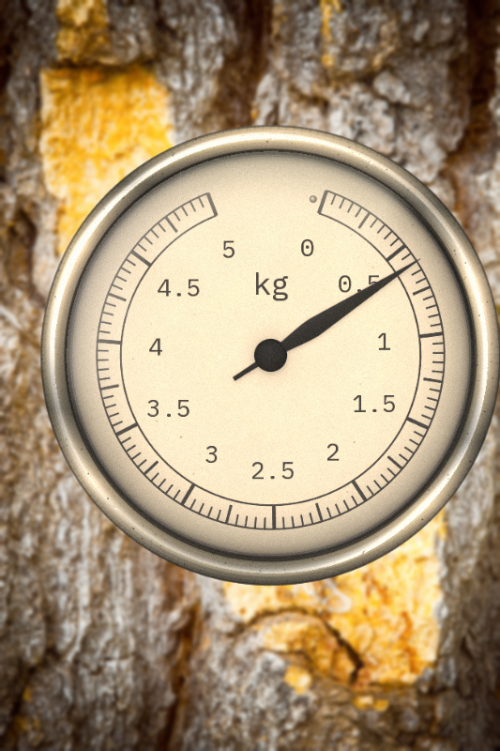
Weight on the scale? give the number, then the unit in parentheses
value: 0.6 (kg)
